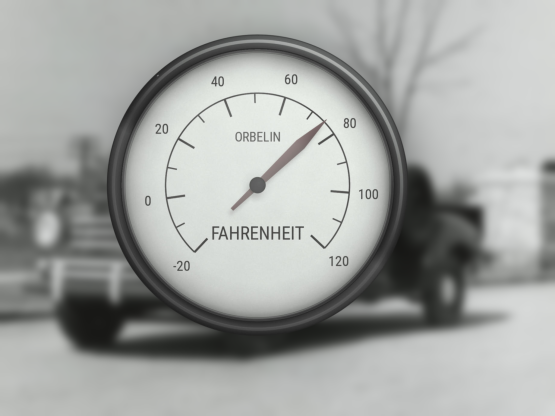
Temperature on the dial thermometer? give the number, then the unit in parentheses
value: 75 (°F)
